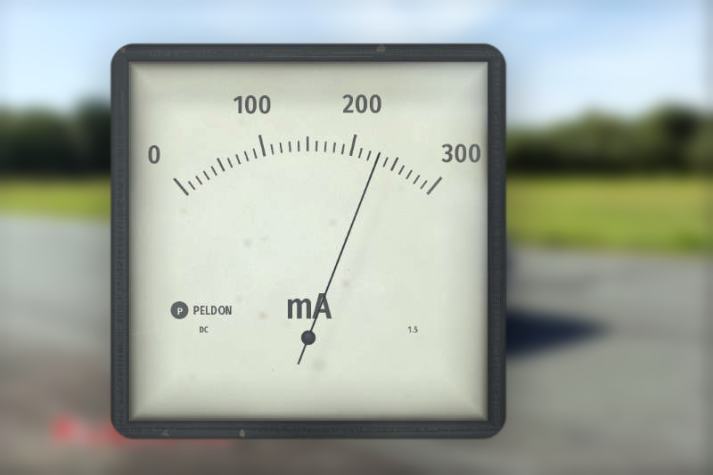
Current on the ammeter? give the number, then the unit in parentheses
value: 230 (mA)
